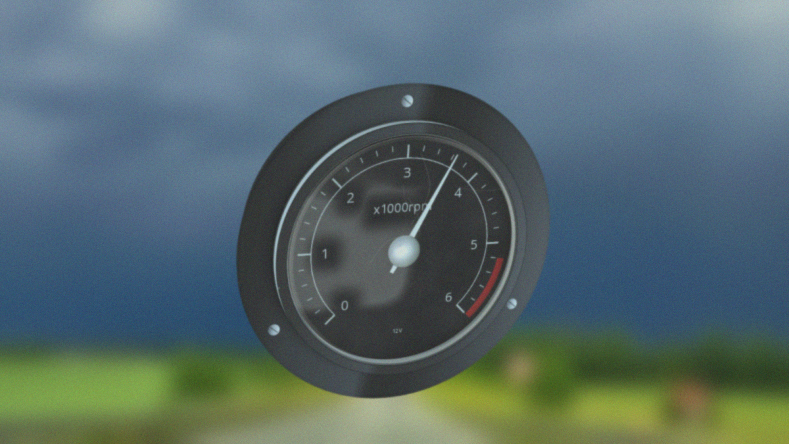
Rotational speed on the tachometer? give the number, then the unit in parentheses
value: 3600 (rpm)
